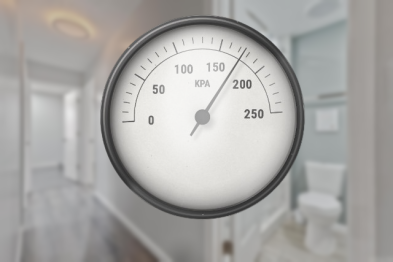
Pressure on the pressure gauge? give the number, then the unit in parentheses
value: 175 (kPa)
